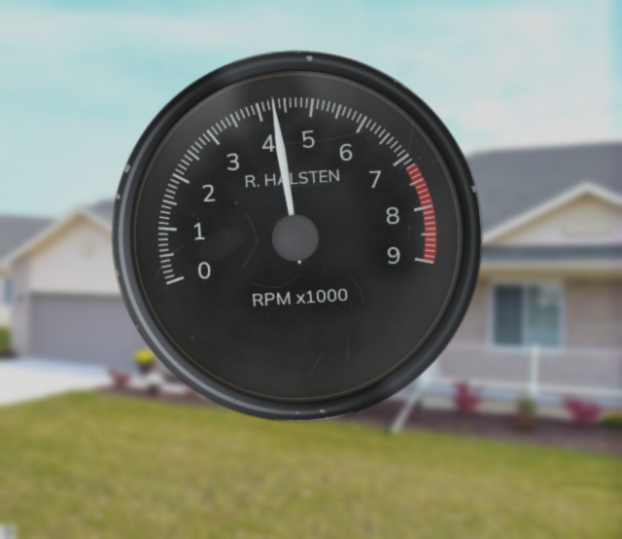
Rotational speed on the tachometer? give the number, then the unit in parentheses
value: 4300 (rpm)
